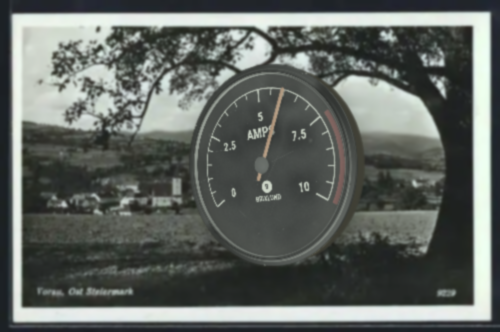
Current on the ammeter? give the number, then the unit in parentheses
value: 6 (A)
